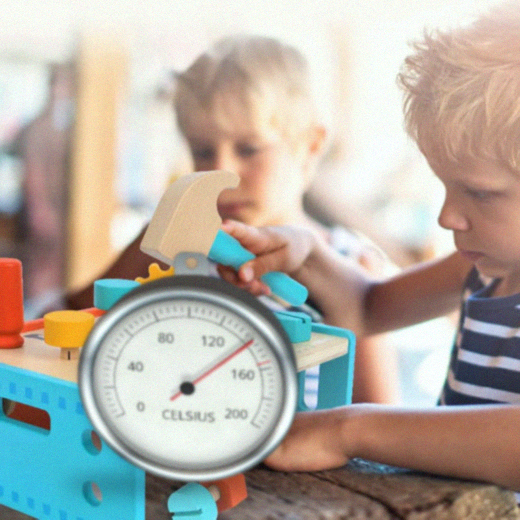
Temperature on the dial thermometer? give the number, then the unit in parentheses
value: 140 (°C)
